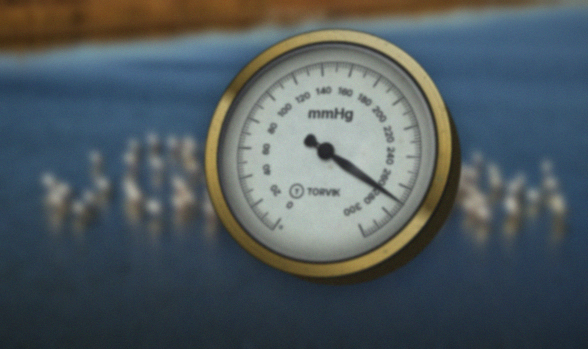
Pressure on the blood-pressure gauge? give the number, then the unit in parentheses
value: 270 (mmHg)
